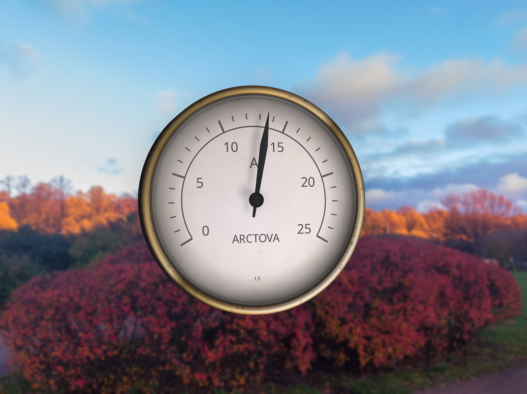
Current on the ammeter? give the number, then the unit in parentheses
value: 13.5 (A)
